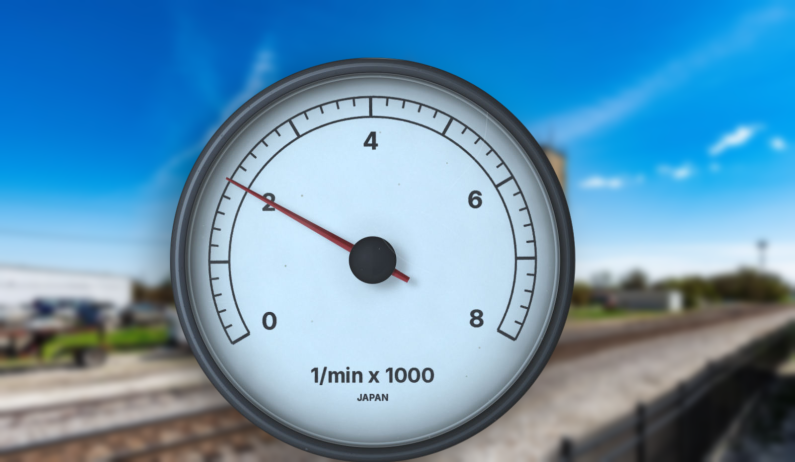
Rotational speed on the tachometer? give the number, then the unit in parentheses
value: 2000 (rpm)
